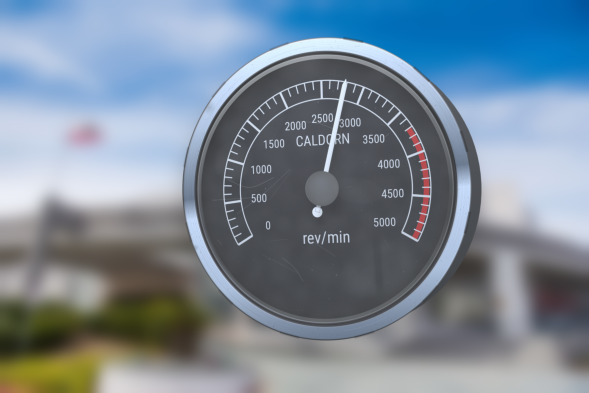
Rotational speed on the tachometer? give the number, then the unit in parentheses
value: 2800 (rpm)
